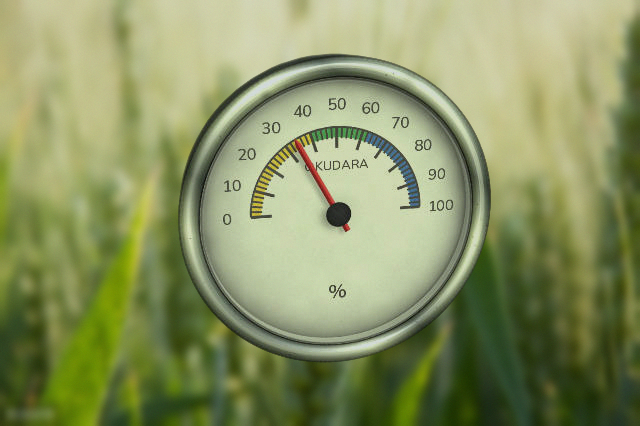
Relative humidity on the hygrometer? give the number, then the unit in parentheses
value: 34 (%)
